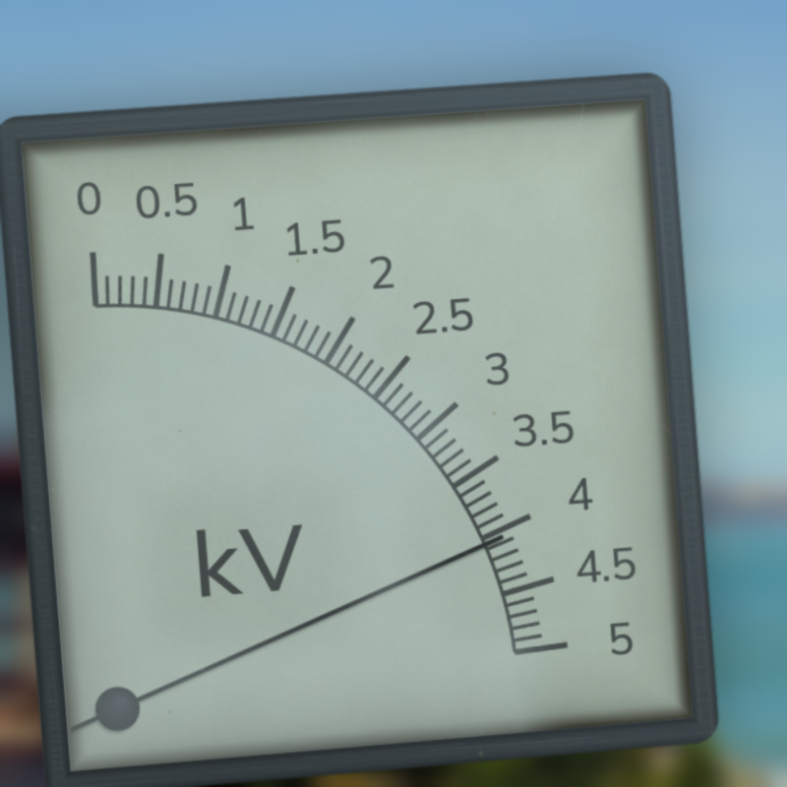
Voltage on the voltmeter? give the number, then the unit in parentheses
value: 4.05 (kV)
